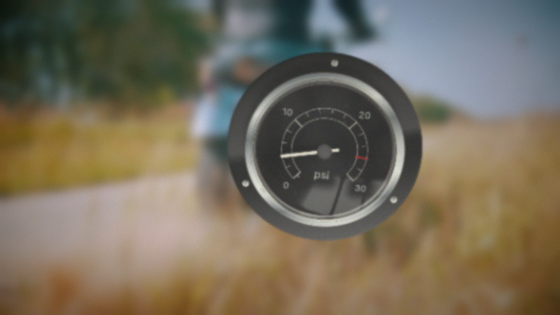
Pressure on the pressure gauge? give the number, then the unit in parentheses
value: 4 (psi)
